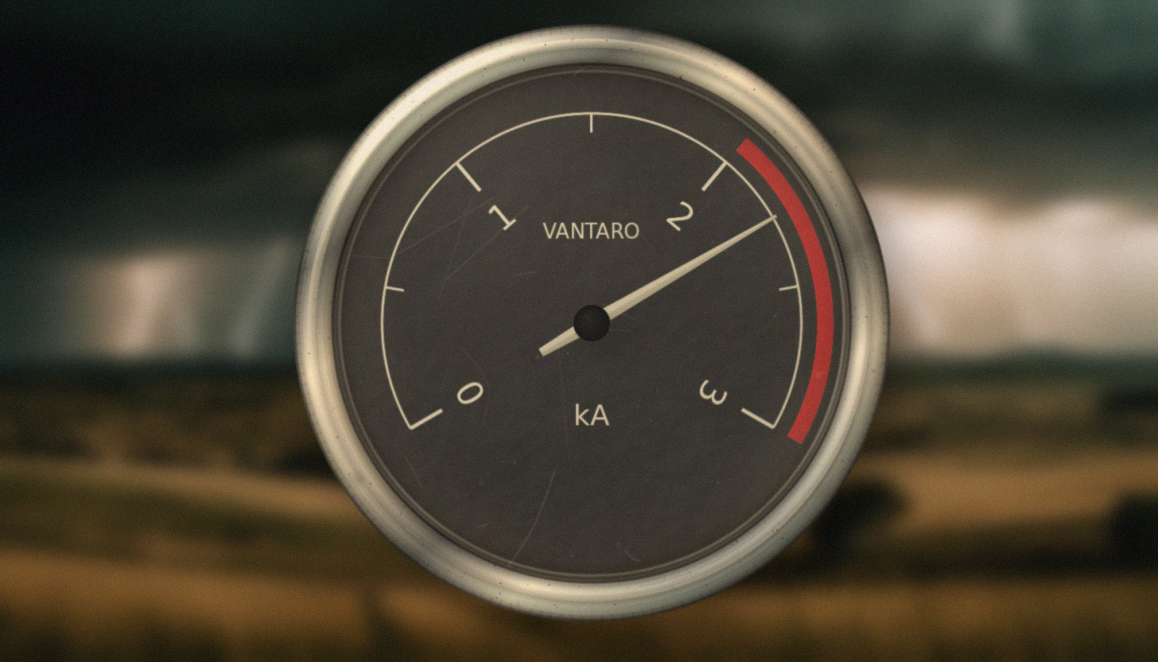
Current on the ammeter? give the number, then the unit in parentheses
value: 2.25 (kA)
